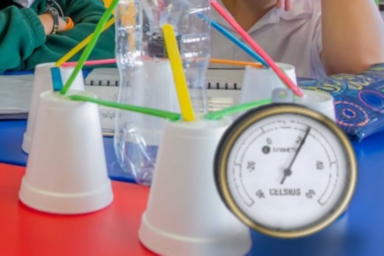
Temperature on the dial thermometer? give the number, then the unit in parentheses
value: 20 (°C)
